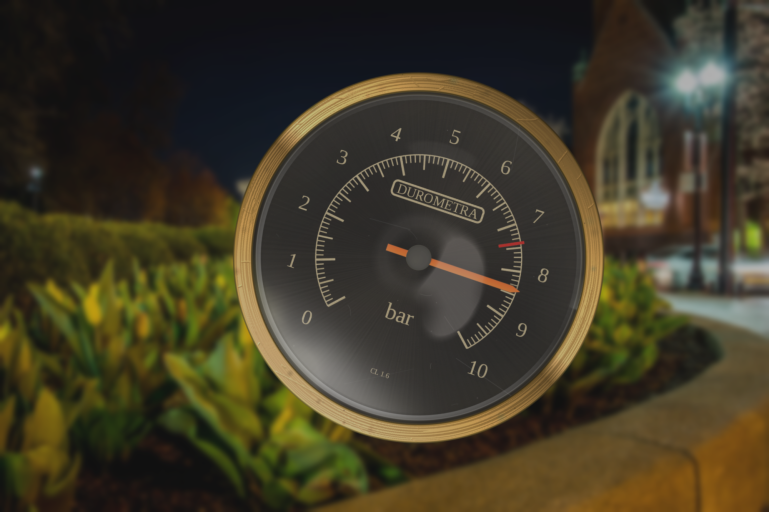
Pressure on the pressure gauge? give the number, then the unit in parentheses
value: 8.4 (bar)
